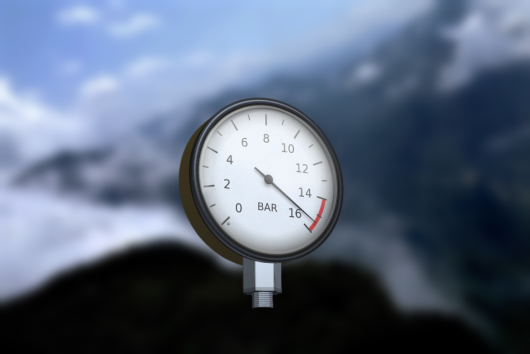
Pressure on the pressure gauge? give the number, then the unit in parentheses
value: 15.5 (bar)
